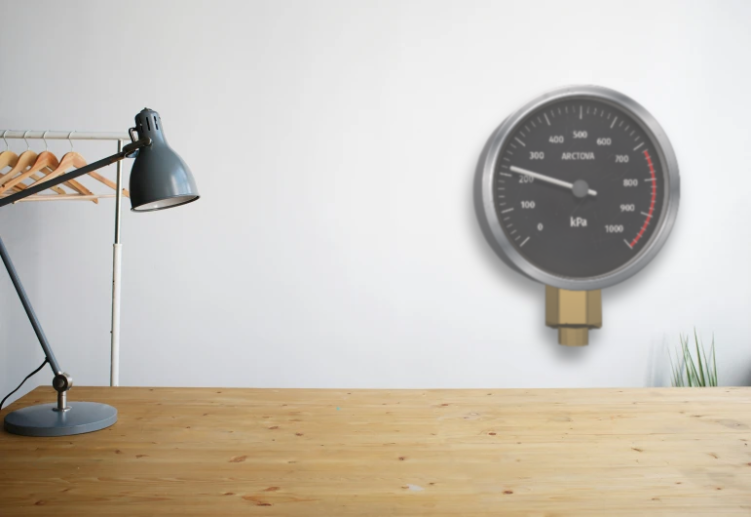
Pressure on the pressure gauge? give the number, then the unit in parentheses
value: 220 (kPa)
